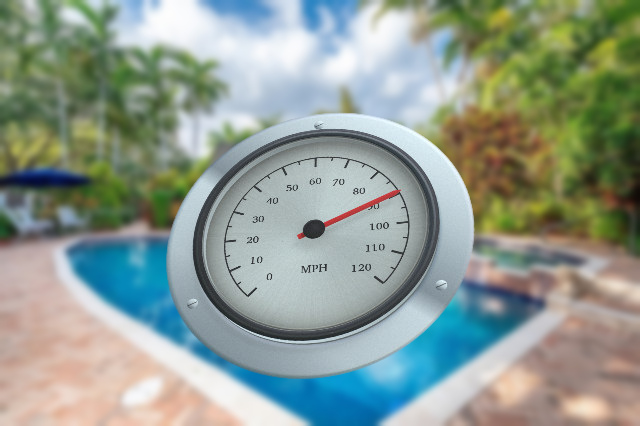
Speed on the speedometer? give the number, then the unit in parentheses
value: 90 (mph)
